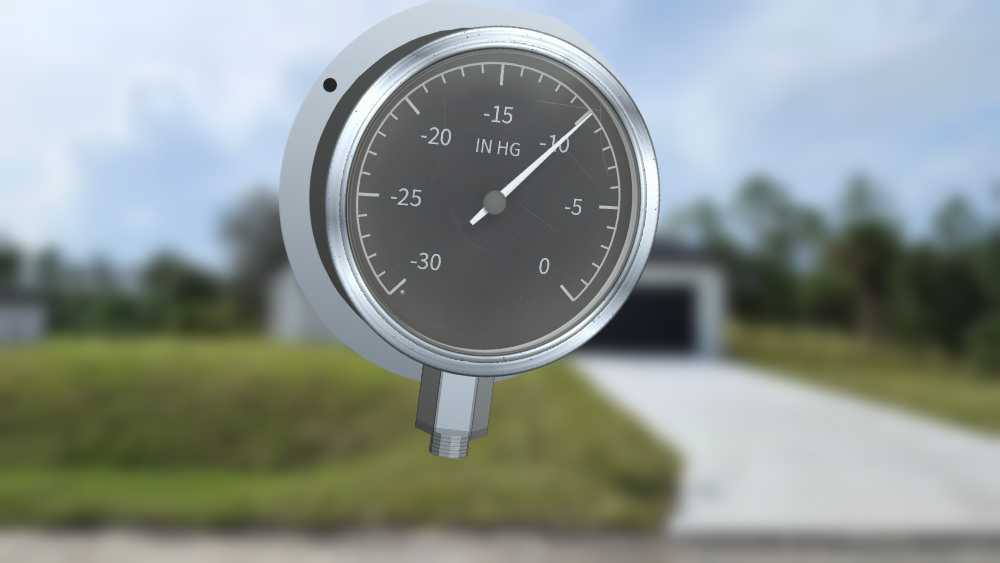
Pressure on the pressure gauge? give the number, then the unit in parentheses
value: -10 (inHg)
